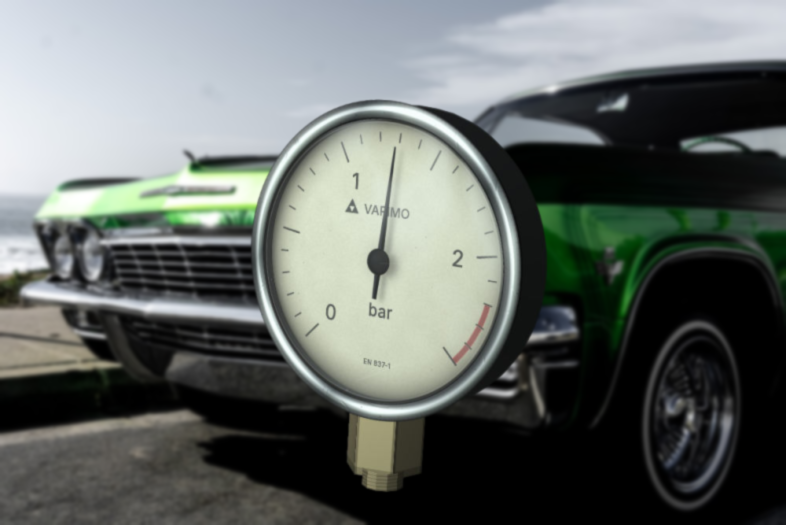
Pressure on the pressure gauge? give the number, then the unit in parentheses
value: 1.3 (bar)
